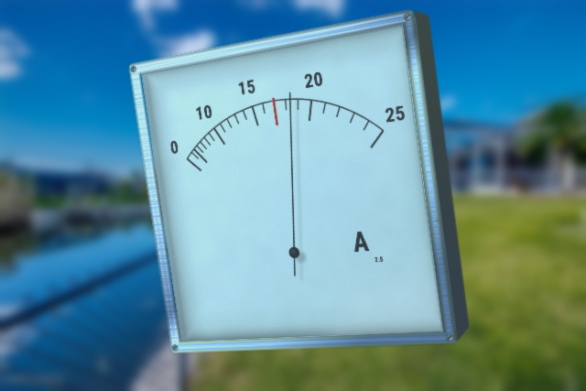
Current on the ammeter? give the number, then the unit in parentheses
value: 18.5 (A)
